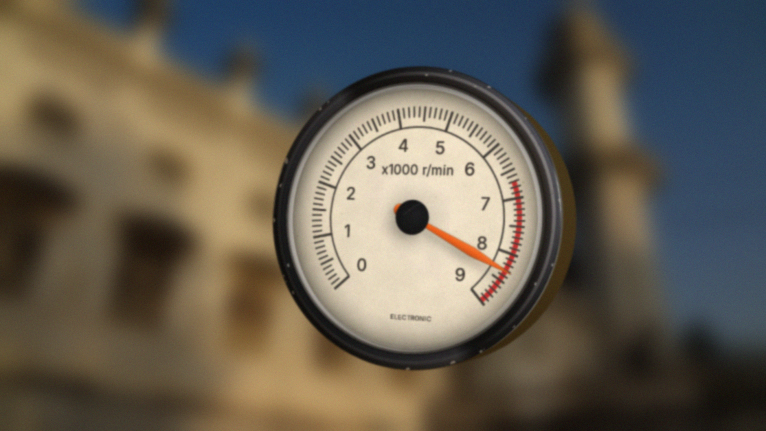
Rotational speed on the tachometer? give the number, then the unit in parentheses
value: 8300 (rpm)
